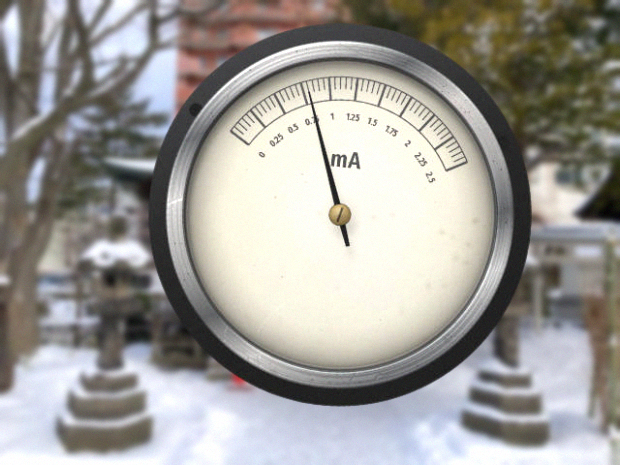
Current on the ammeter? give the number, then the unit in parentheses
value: 0.8 (mA)
